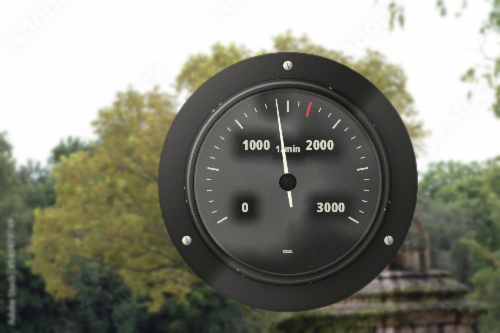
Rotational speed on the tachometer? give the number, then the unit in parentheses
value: 1400 (rpm)
